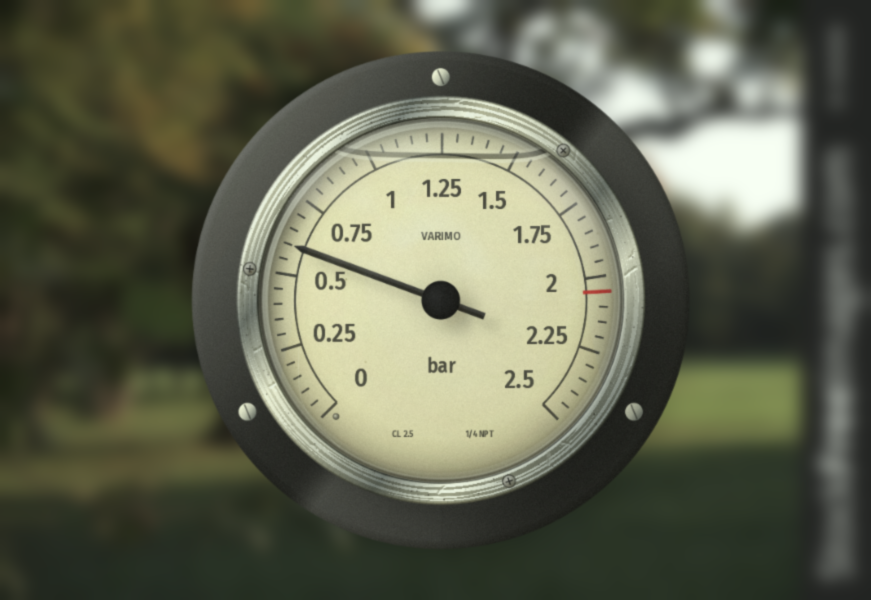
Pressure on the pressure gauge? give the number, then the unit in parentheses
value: 0.6 (bar)
